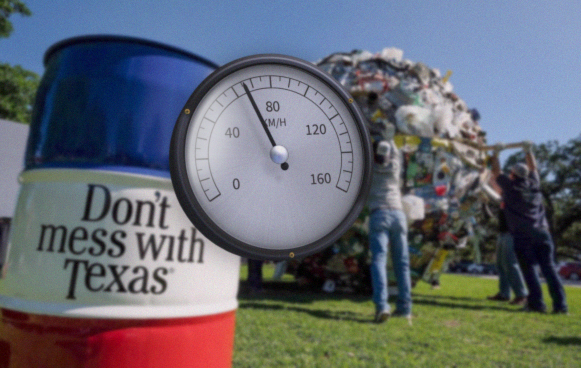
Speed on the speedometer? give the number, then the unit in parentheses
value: 65 (km/h)
